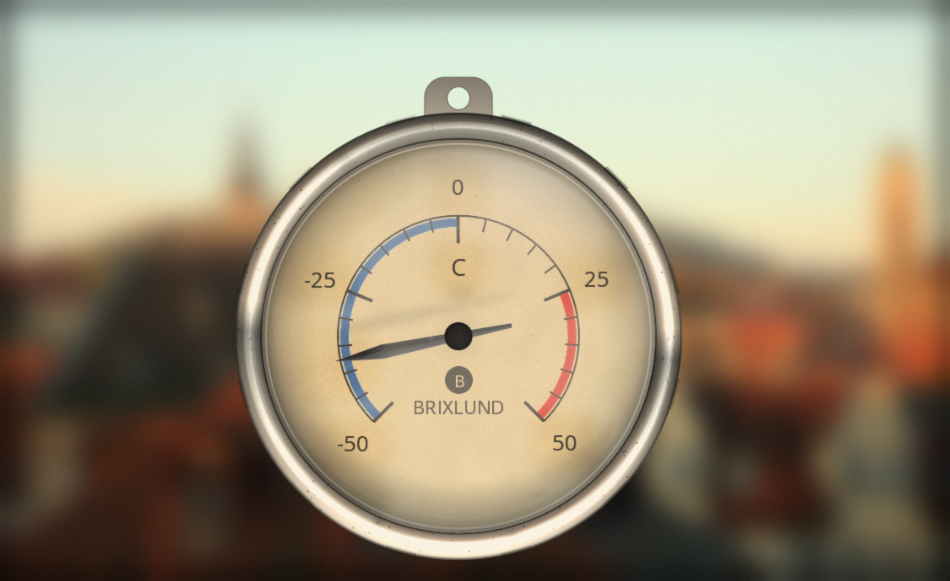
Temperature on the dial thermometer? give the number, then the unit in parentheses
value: -37.5 (°C)
